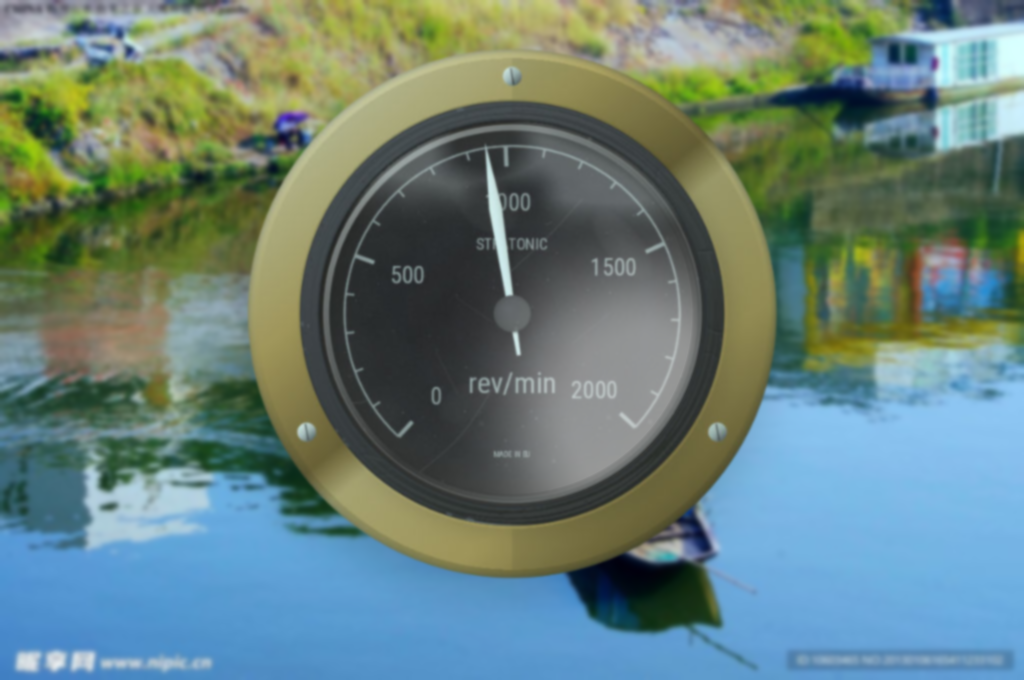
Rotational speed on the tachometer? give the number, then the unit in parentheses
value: 950 (rpm)
